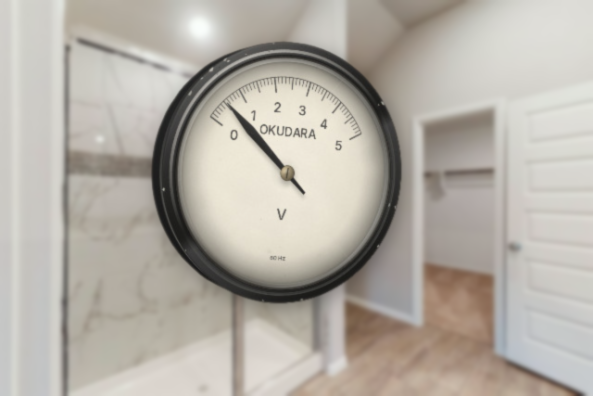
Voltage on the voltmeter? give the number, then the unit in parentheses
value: 0.5 (V)
